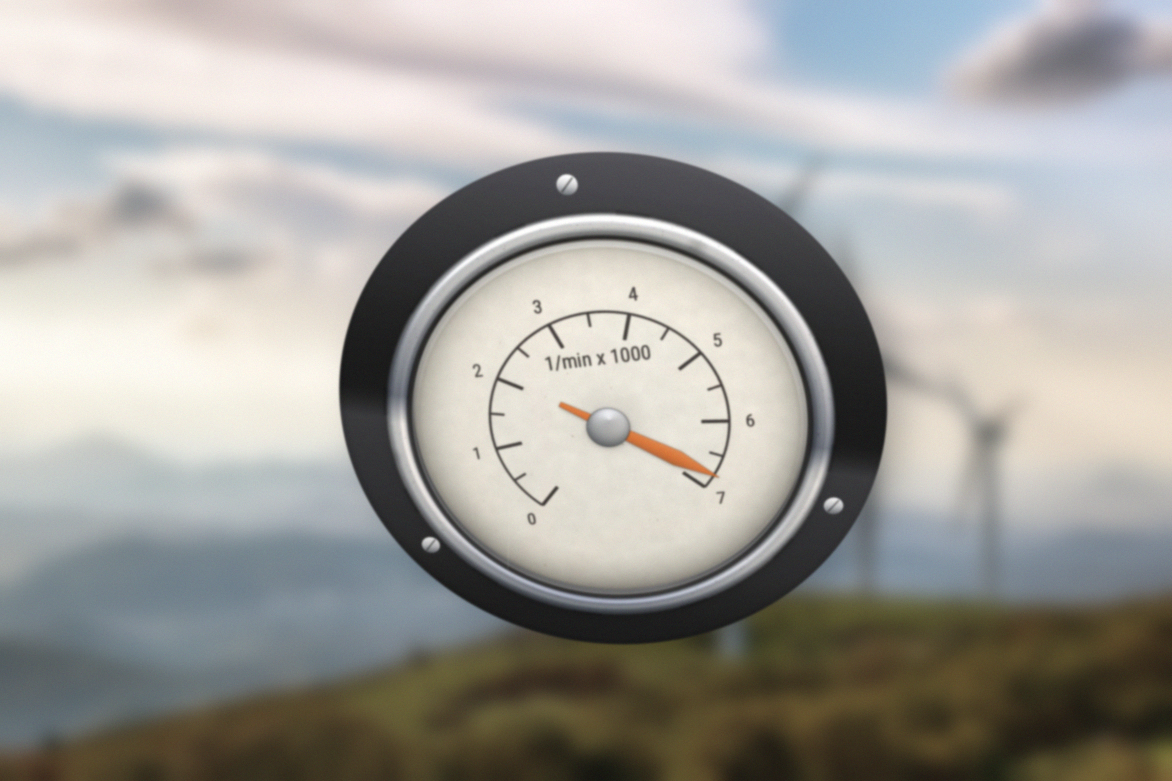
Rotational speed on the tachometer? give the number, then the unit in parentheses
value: 6750 (rpm)
